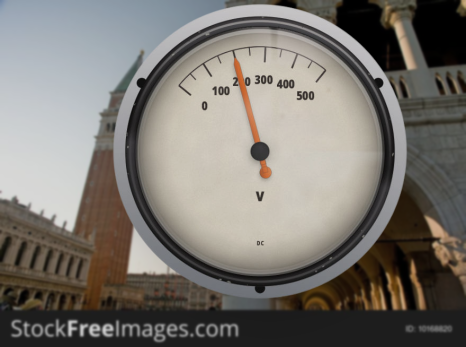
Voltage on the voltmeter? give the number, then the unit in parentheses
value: 200 (V)
